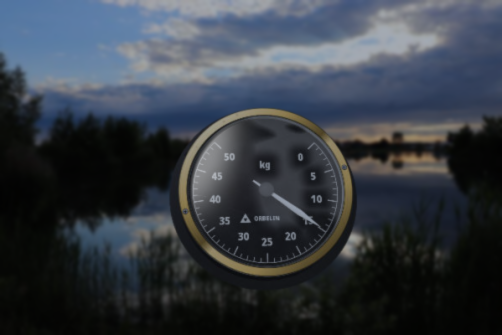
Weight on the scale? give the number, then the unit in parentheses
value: 15 (kg)
